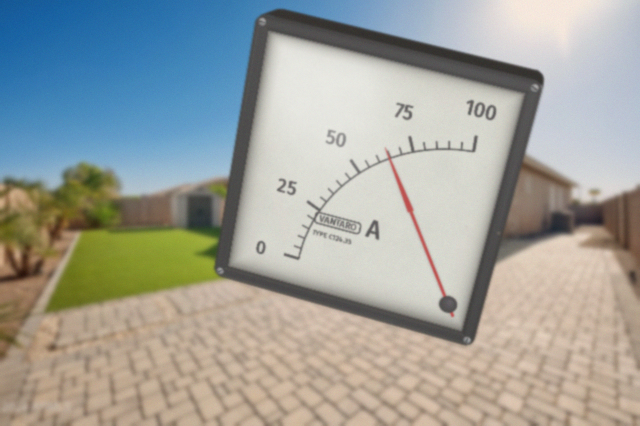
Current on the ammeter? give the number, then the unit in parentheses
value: 65 (A)
